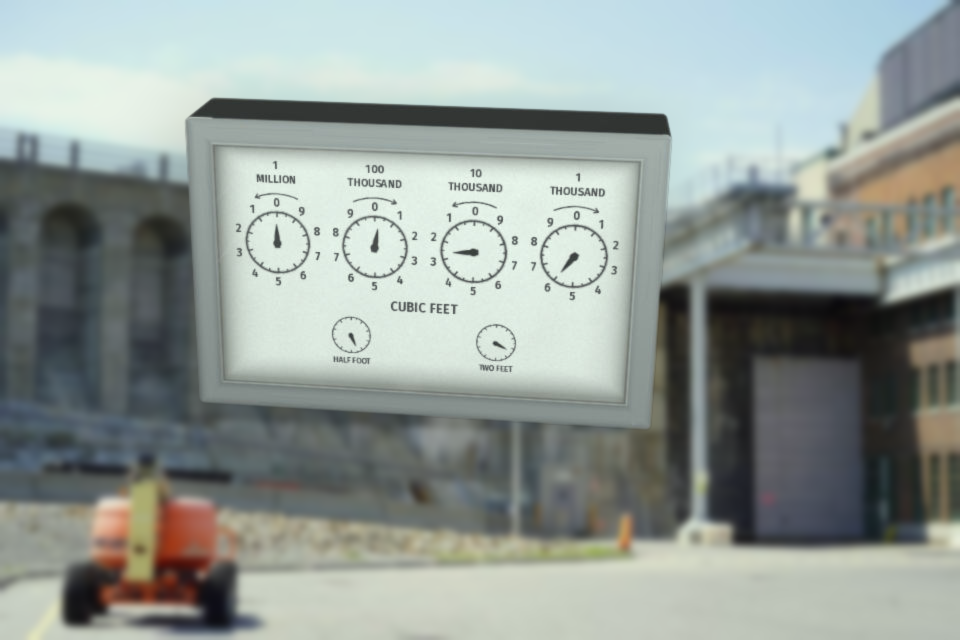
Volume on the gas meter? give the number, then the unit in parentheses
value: 2600 (ft³)
